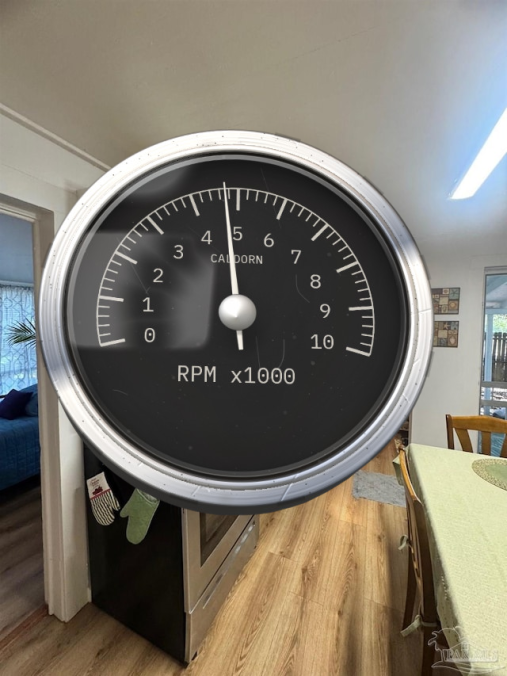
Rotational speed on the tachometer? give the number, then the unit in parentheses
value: 4700 (rpm)
